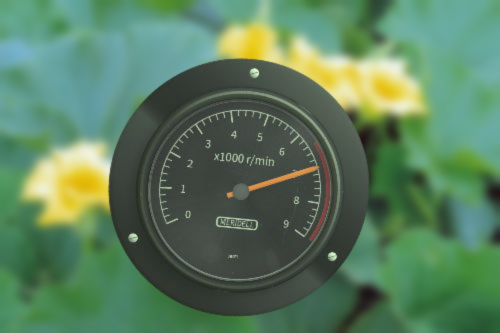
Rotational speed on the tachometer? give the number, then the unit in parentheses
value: 7000 (rpm)
